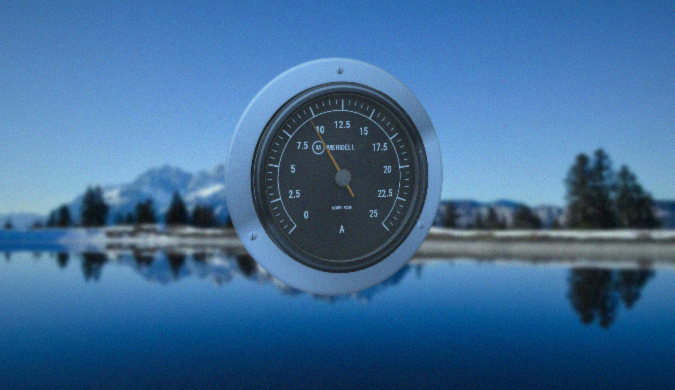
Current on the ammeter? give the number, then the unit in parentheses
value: 9.5 (A)
